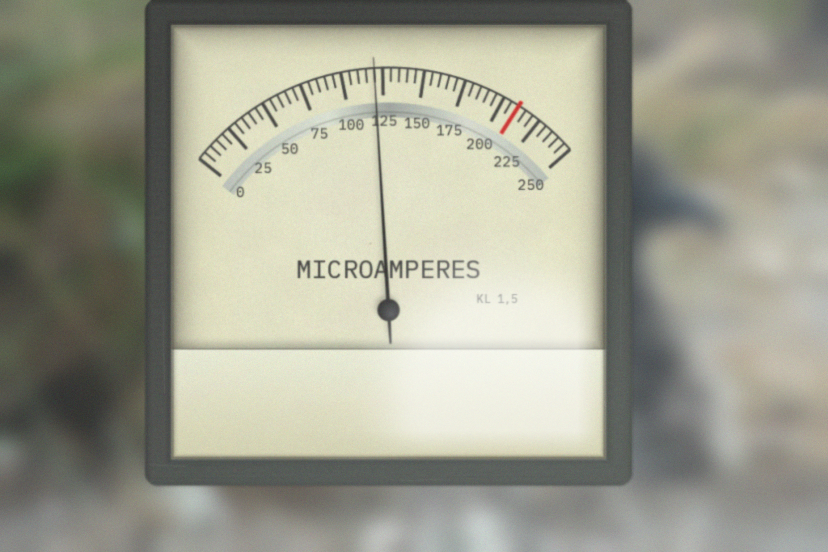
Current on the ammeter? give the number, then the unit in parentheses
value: 120 (µA)
